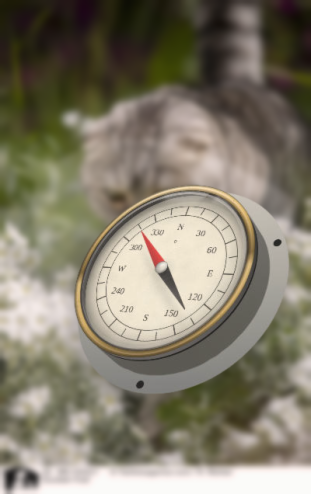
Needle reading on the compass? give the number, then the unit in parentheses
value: 315 (°)
